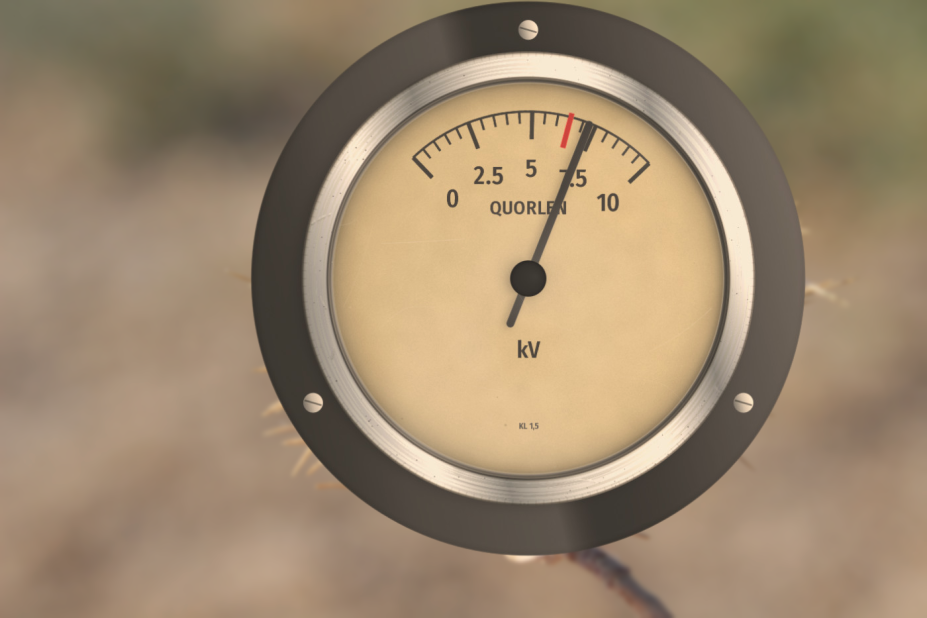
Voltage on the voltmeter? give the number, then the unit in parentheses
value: 7.25 (kV)
